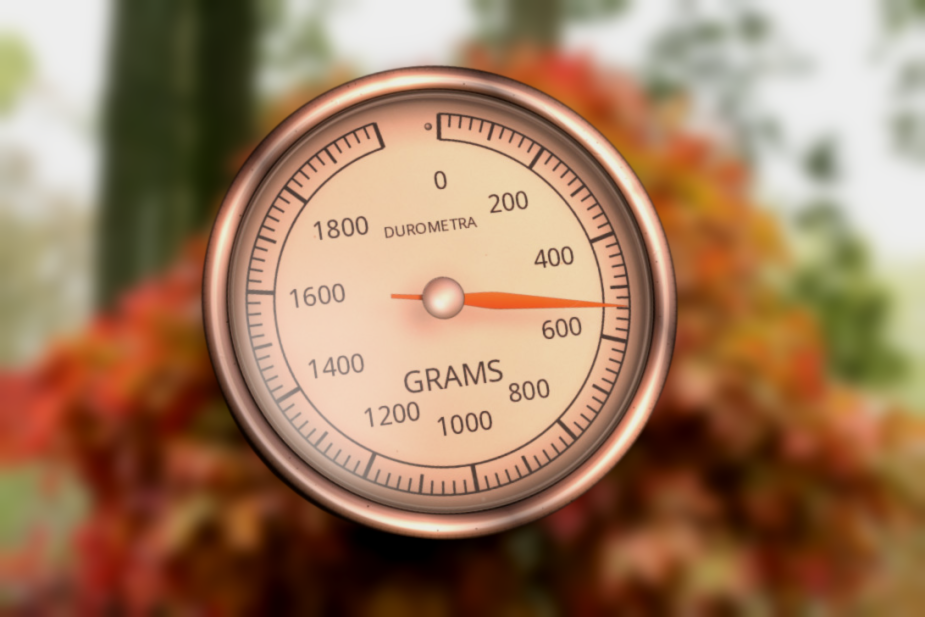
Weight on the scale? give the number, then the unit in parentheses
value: 540 (g)
